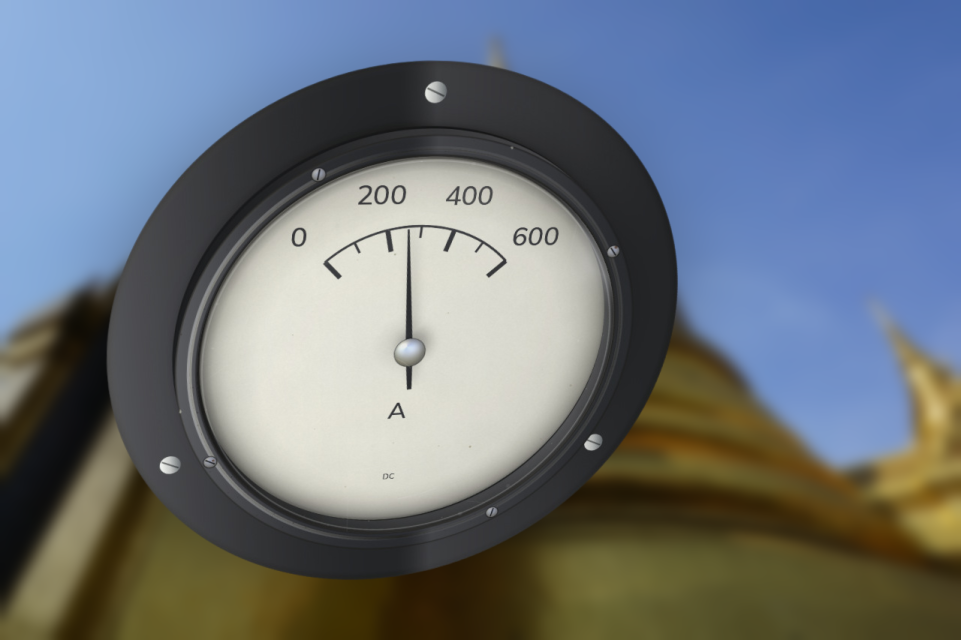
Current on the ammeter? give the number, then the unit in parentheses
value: 250 (A)
